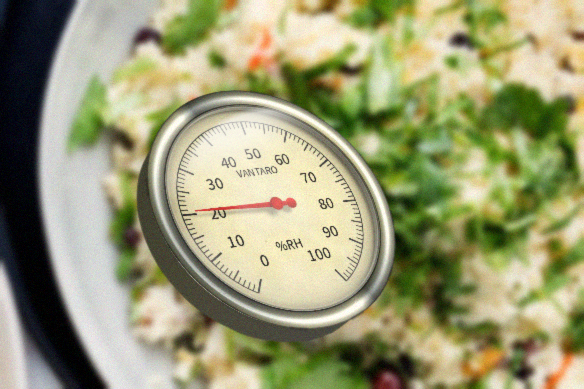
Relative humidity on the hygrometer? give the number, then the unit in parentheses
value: 20 (%)
